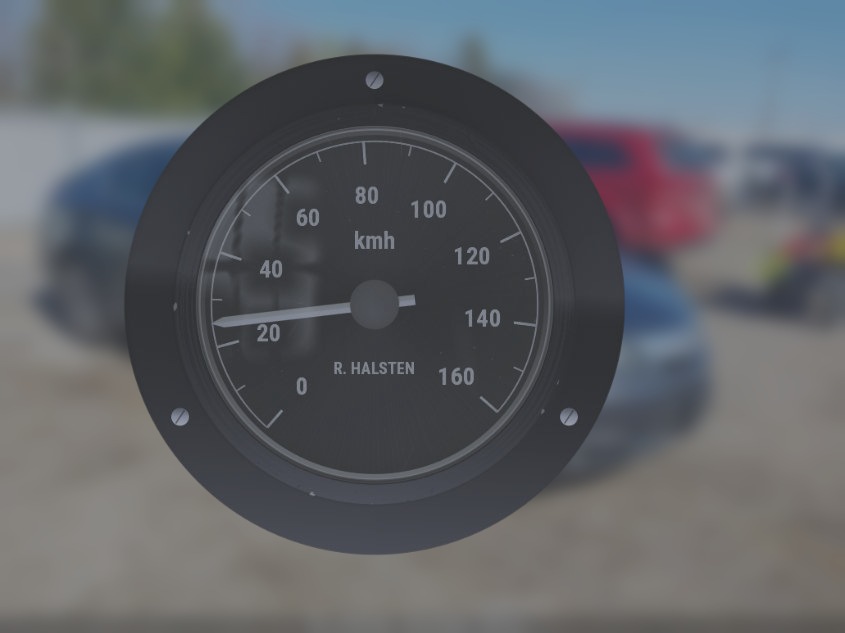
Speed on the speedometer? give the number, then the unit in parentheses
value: 25 (km/h)
